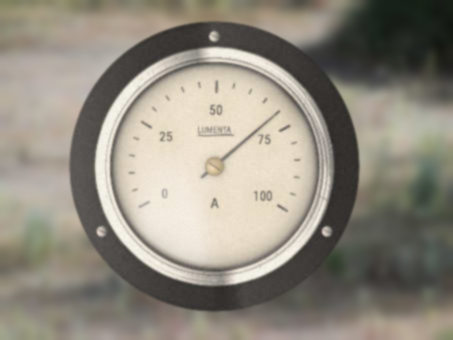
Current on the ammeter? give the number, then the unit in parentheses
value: 70 (A)
